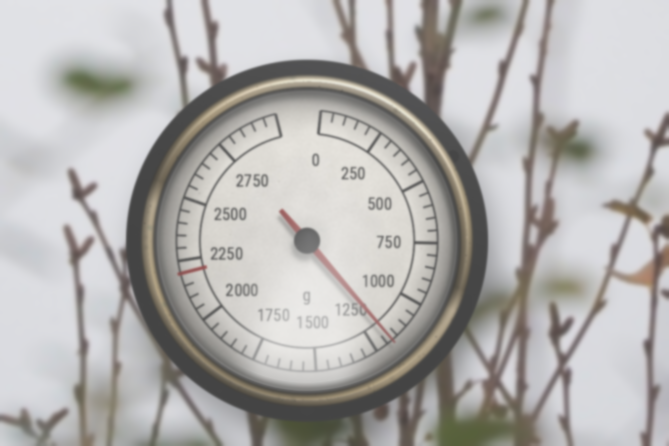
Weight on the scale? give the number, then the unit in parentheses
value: 1175 (g)
